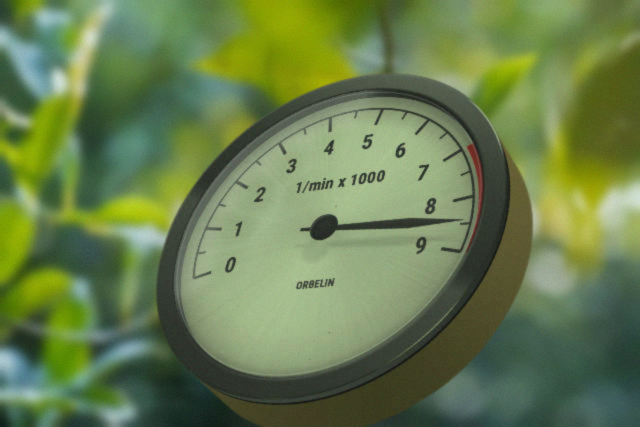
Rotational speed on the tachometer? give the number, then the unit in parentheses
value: 8500 (rpm)
